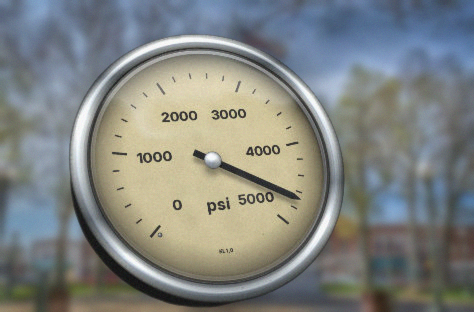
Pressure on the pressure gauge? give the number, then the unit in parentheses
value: 4700 (psi)
